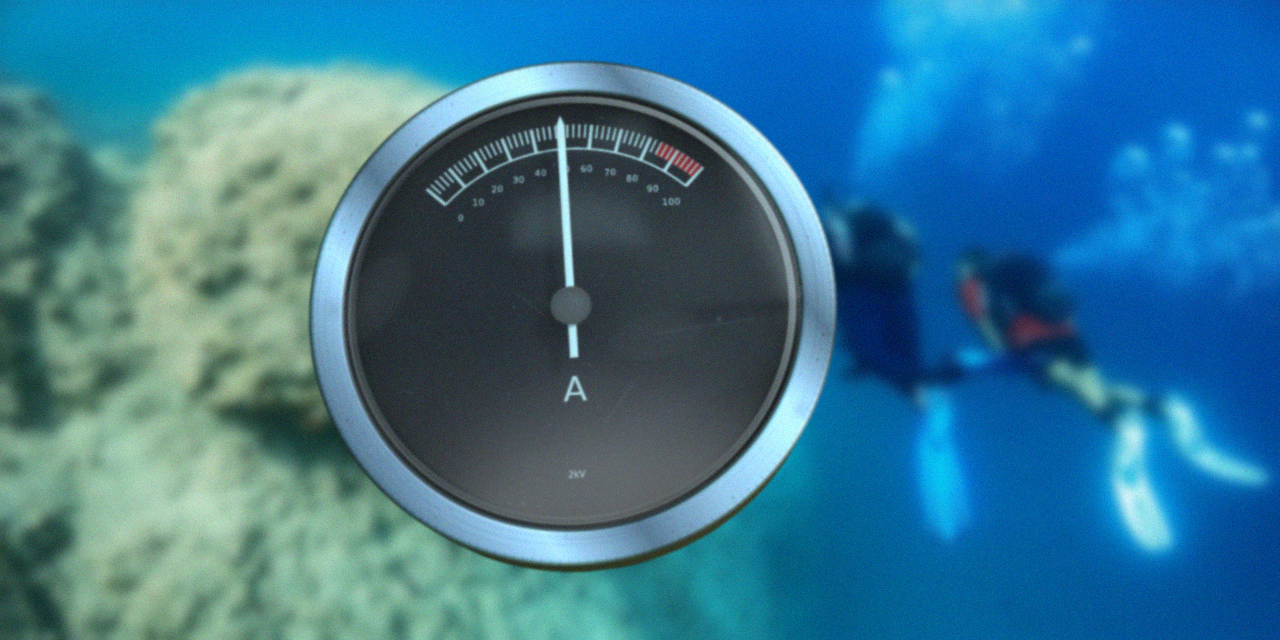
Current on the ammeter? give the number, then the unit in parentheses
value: 50 (A)
